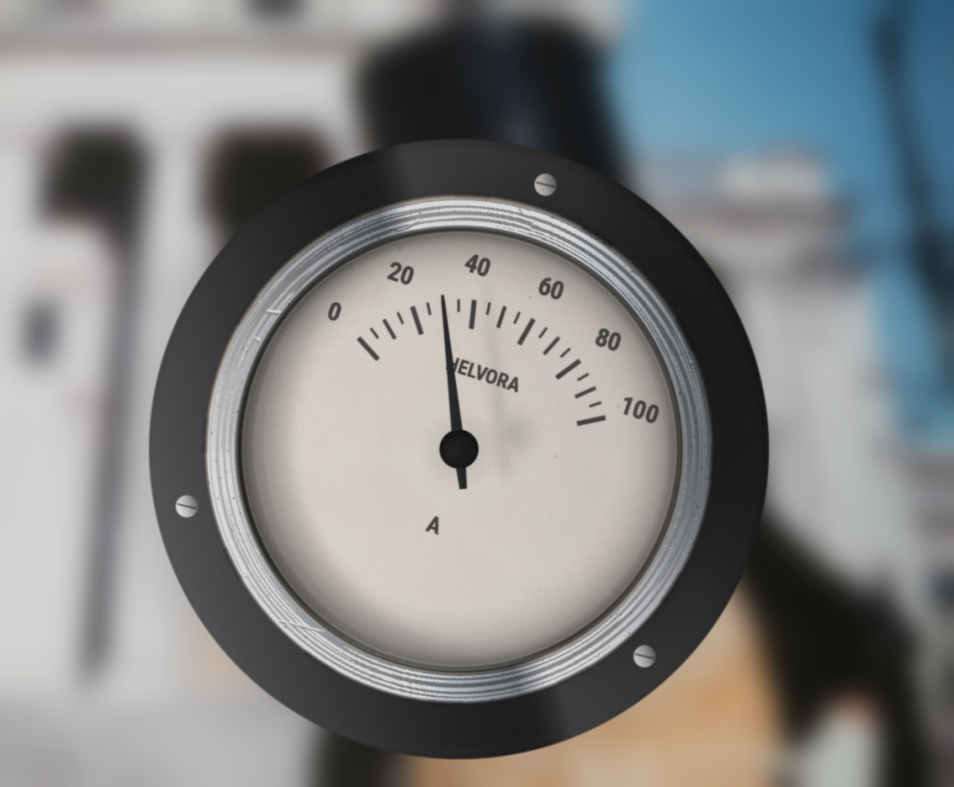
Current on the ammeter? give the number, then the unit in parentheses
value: 30 (A)
